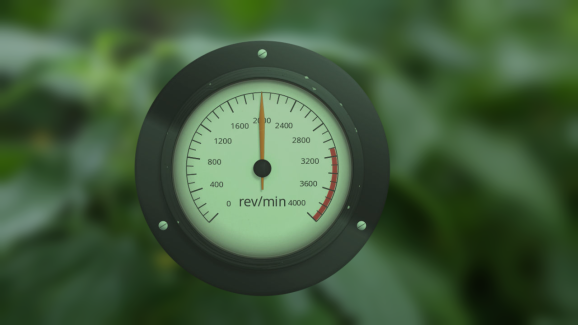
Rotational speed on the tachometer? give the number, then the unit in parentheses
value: 2000 (rpm)
